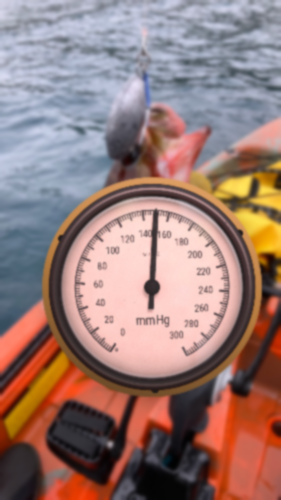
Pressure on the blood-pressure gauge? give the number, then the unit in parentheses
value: 150 (mmHg)
